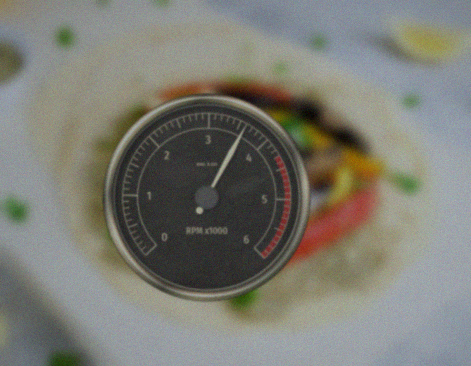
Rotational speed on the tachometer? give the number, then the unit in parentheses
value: 3600 (rpm)
